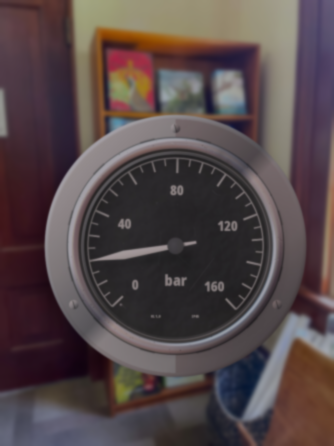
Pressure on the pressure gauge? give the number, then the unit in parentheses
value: 20 (bar)
